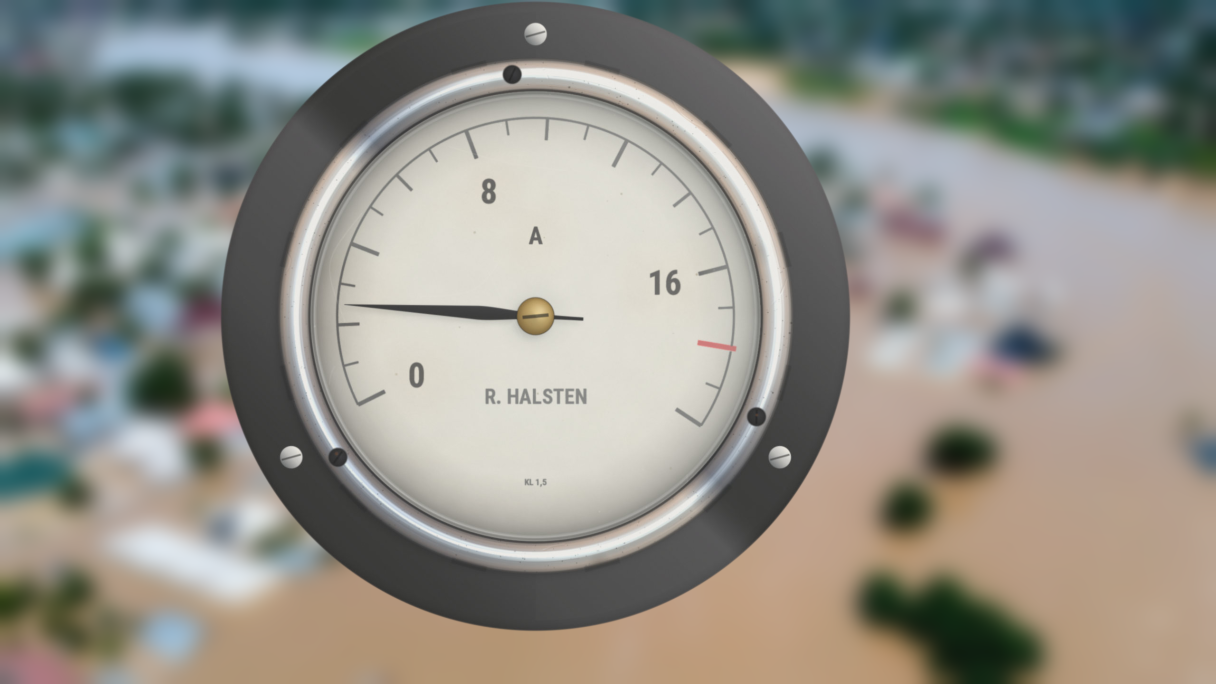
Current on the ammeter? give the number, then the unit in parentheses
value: 2.5 (A)
